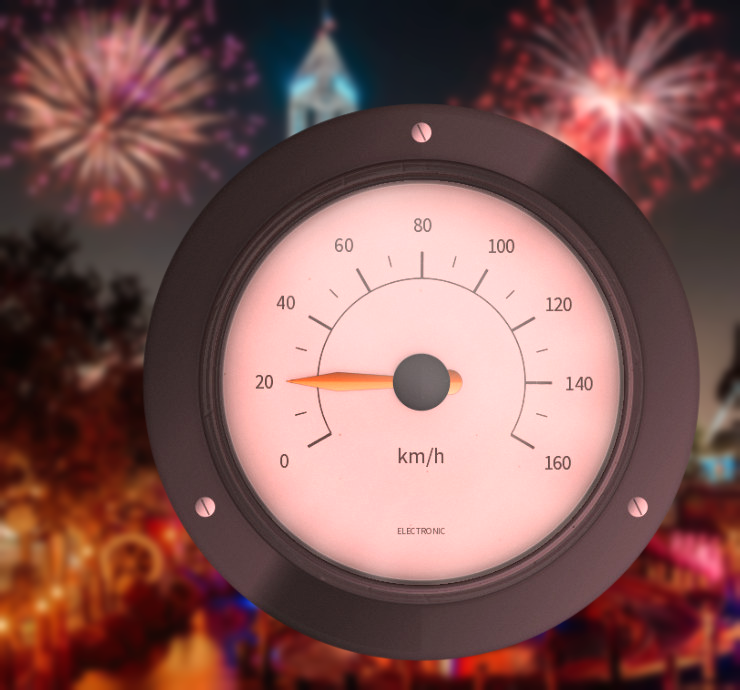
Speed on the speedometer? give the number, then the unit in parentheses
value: 20 (km/h)
